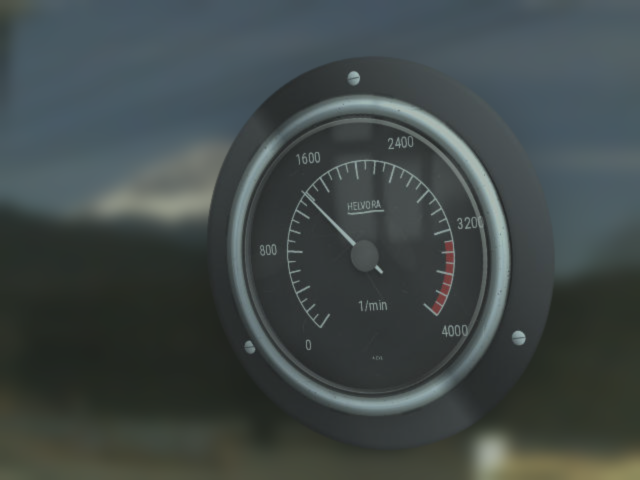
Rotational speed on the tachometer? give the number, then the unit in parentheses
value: 1400 (rpm)
